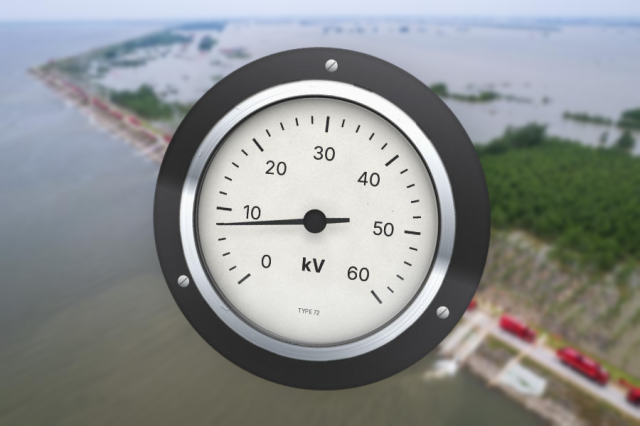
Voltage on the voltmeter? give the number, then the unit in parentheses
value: 8 (kV)
